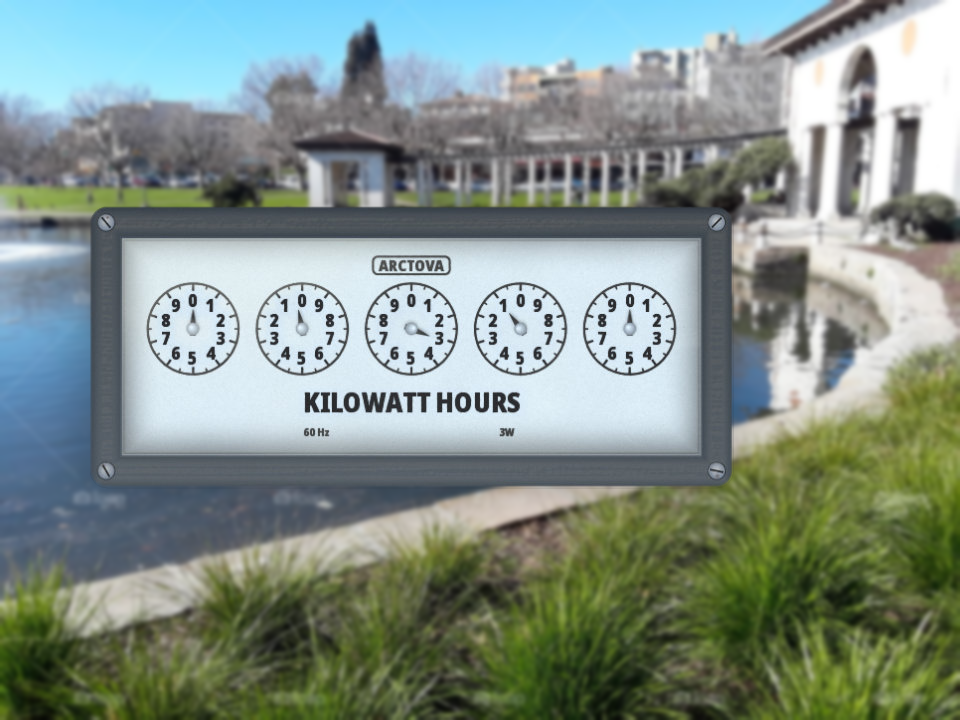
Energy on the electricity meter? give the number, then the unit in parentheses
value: 310 (kWh)
